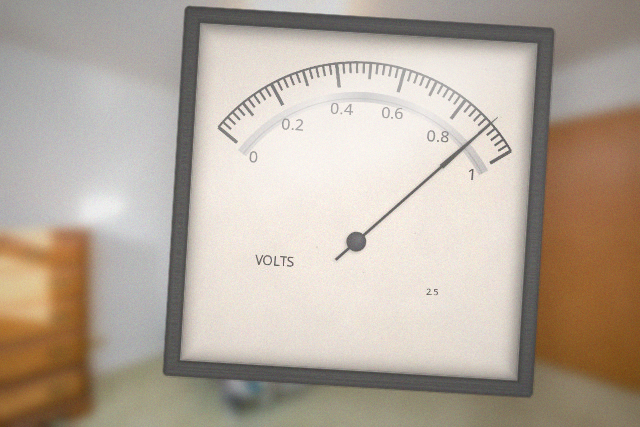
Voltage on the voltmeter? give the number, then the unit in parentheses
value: 0.9 (V)
